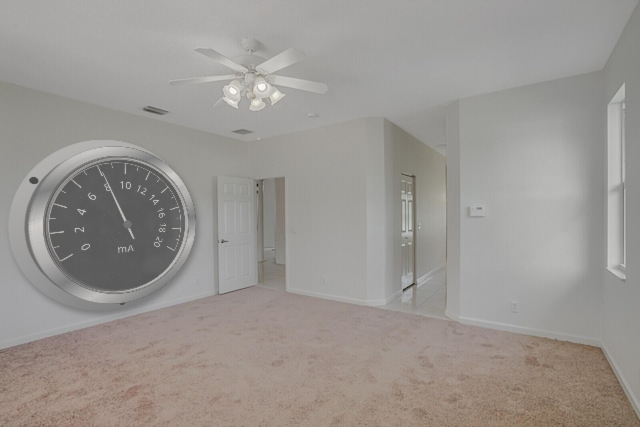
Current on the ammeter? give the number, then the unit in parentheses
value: 8 (mA)
